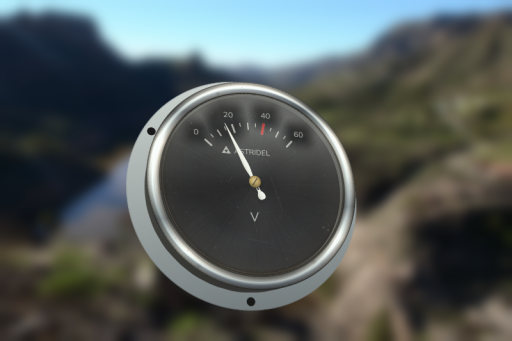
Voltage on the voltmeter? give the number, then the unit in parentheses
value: 15 (V)
